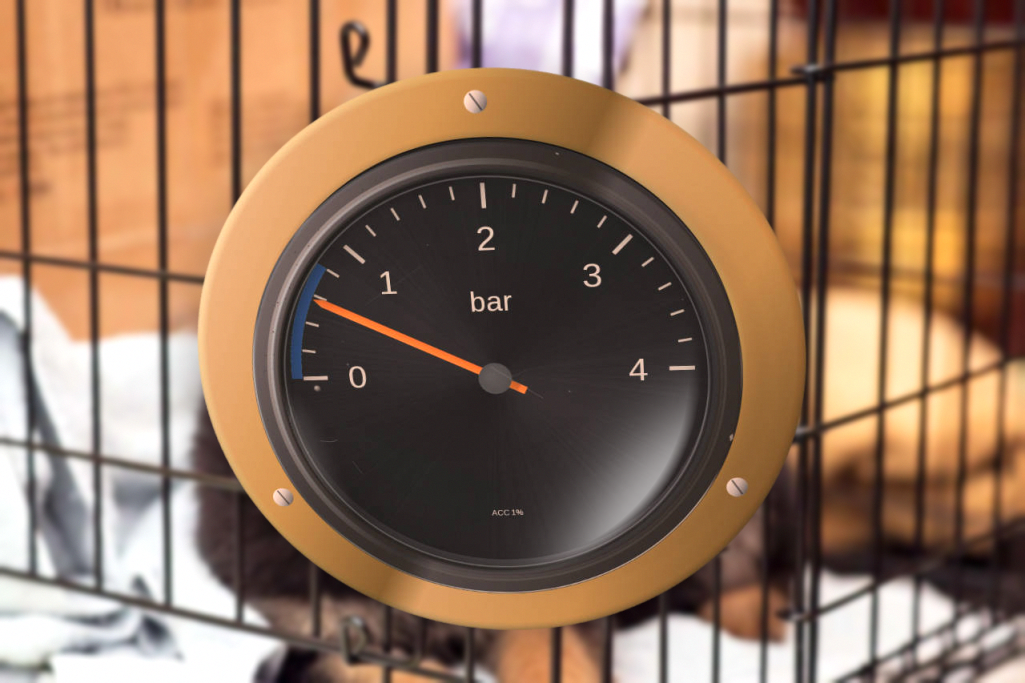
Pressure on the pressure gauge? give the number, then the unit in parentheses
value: 0.6 (bar)
